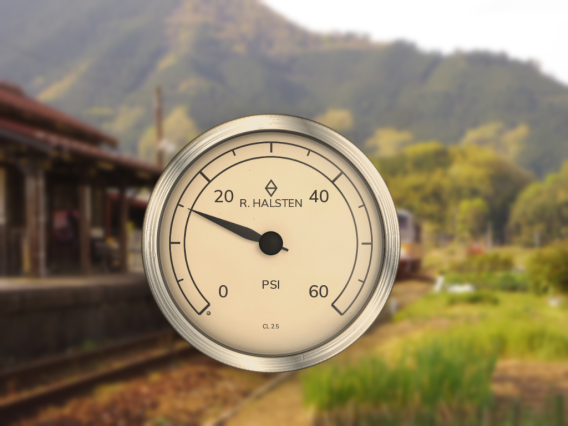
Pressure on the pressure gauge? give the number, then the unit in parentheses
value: 15 (psi)
